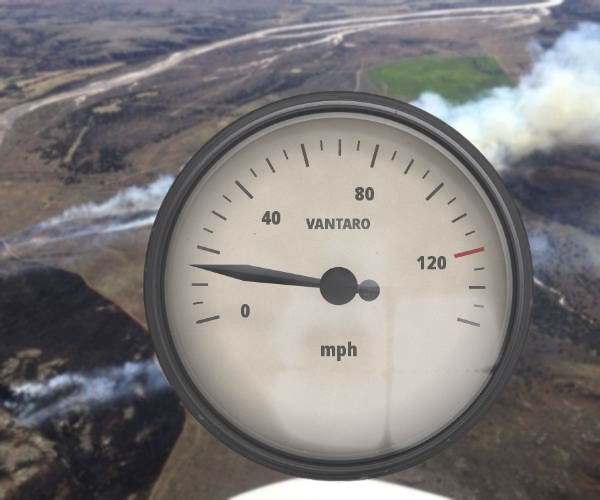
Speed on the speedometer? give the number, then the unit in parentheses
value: 15 (mph)
